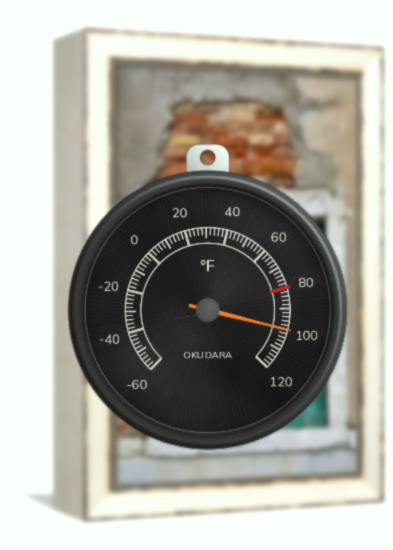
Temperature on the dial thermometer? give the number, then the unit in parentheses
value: 100 (°F)
